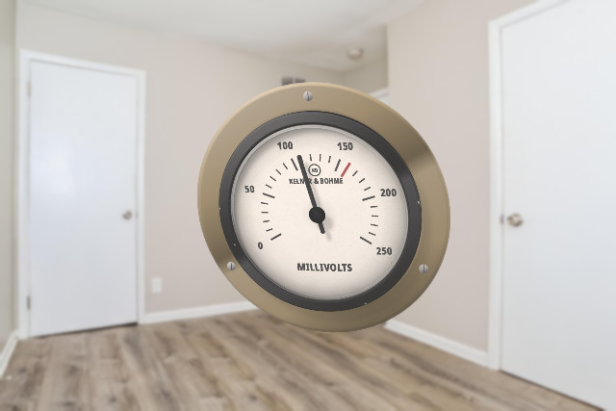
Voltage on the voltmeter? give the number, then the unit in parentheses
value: 110 (mV)
